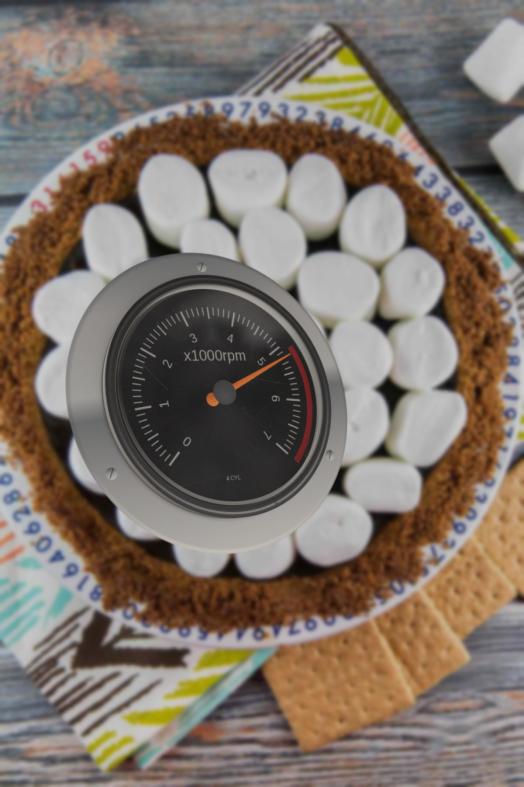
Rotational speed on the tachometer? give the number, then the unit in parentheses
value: 5200 (rpm)
